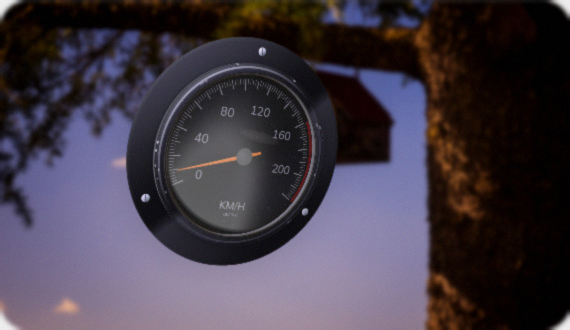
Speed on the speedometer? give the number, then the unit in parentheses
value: 10 (km/h)
